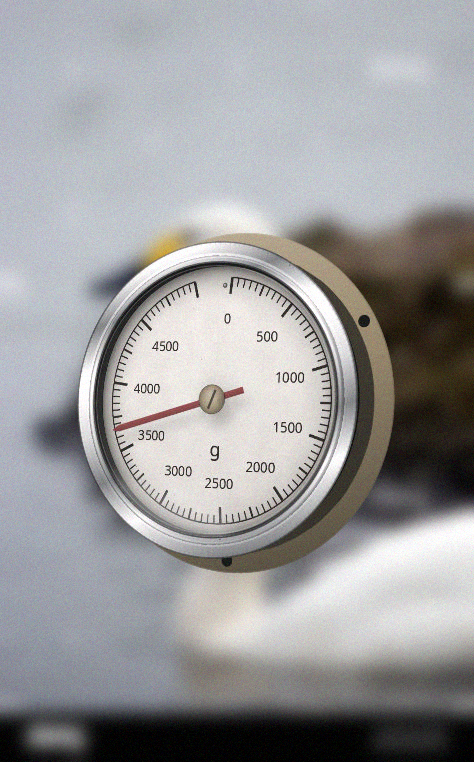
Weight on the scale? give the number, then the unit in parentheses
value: 3650 (g)
